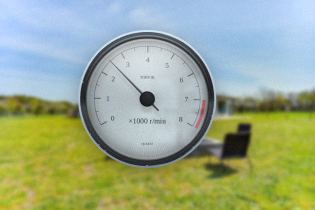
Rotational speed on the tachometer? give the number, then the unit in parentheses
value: 2500 (rpm)
